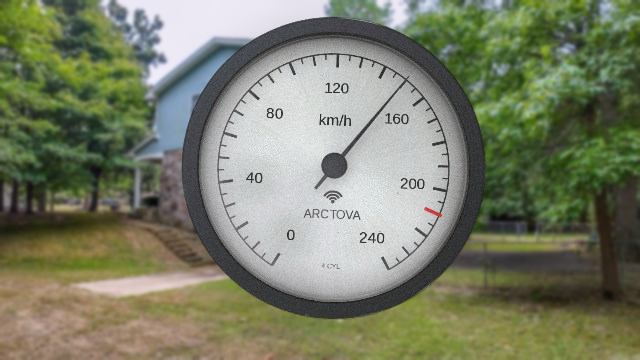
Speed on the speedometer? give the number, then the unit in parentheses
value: 150 (km/h)
